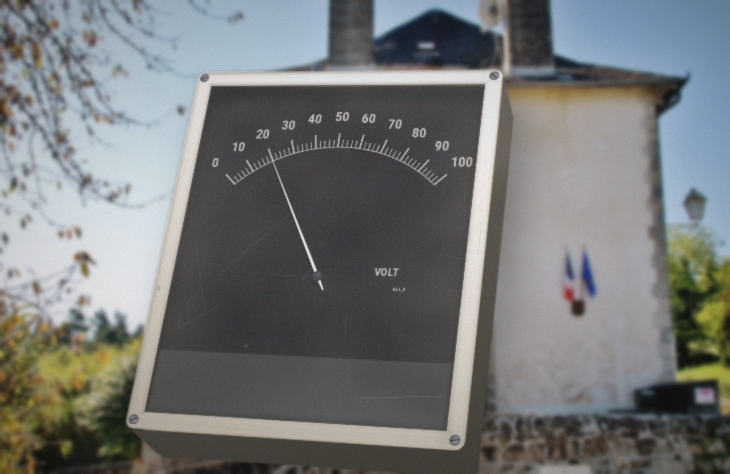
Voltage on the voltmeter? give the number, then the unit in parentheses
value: 20 (V)
